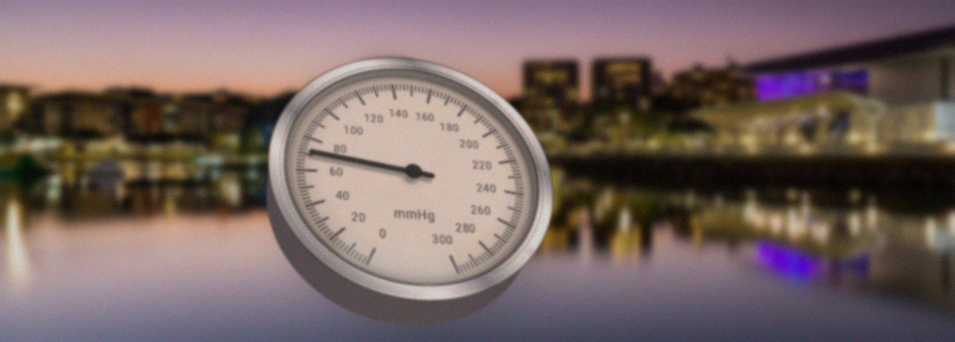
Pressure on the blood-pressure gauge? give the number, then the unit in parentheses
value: 70 (mmHg)
